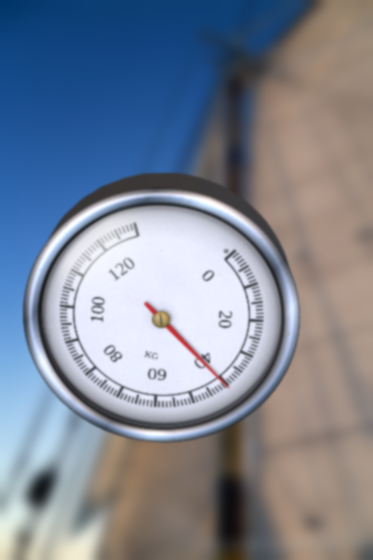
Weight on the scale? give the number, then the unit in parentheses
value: 40 (kg)
